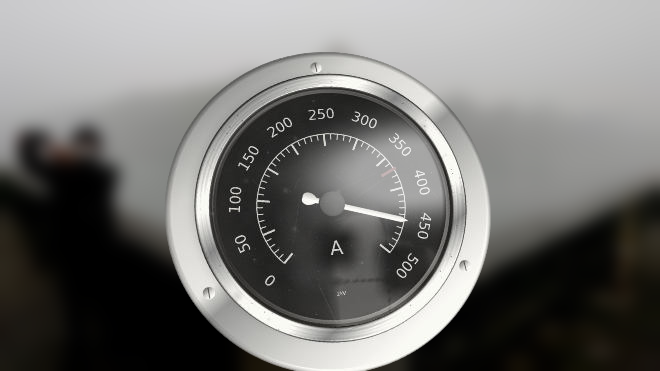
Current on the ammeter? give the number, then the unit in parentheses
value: 450 (A)
